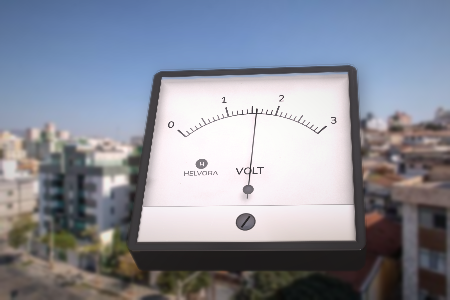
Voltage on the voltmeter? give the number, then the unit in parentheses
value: 1.6 (V)
